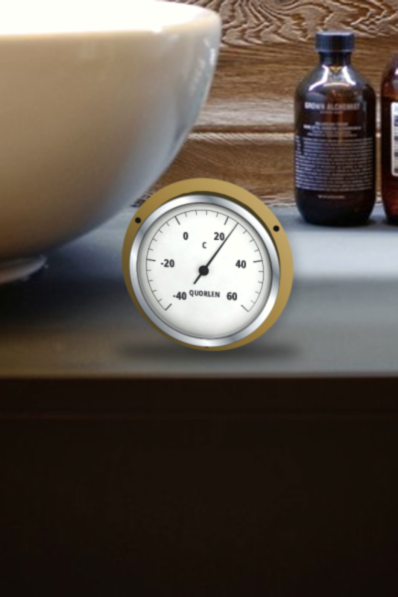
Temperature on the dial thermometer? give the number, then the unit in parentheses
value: 24 (°C)
